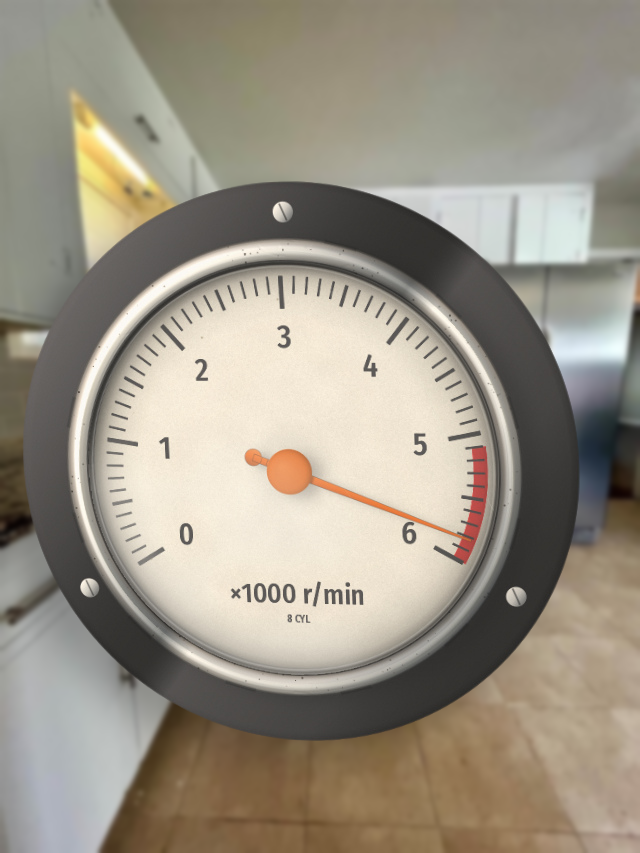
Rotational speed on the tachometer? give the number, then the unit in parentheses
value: 5800 (rpm)
